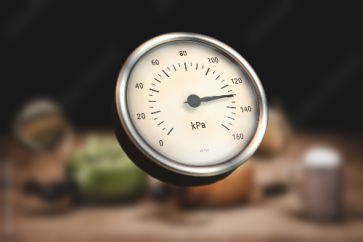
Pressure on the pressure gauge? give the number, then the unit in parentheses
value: 130 (kPa)
